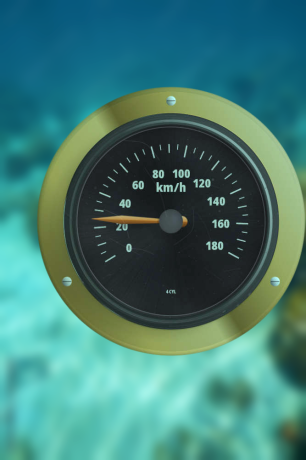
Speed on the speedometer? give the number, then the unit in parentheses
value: 25 (km/h)
